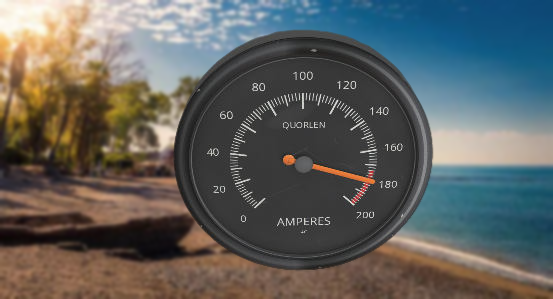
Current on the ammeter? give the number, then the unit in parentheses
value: 180 (A)
